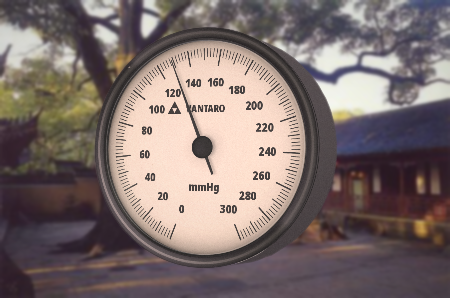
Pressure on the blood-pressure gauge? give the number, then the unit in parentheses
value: 130 (mmHg)
